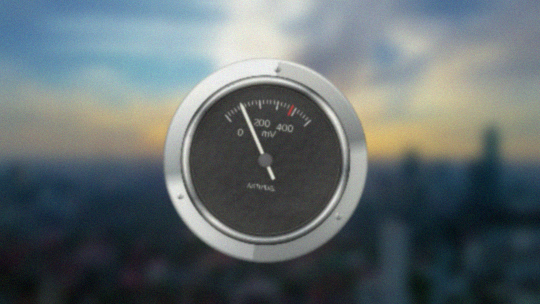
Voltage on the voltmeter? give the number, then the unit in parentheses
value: 100 (mV)
